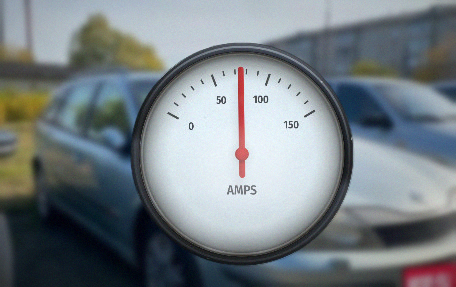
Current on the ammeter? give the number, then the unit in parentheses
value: 75 (A)
